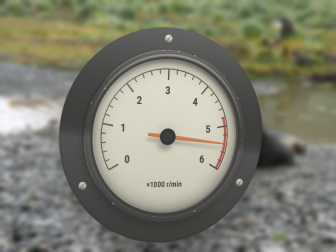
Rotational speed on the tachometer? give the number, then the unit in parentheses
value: 5400 (rpm)
